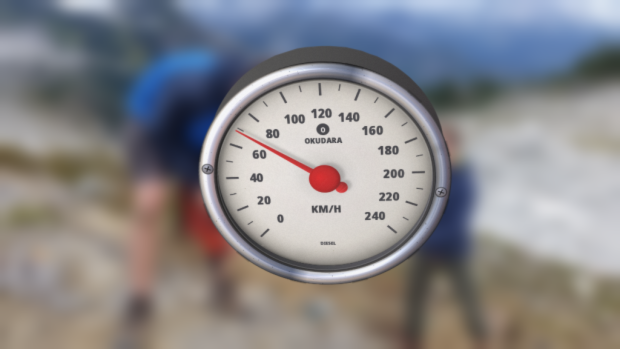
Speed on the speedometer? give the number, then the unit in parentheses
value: 70 (km/h)
